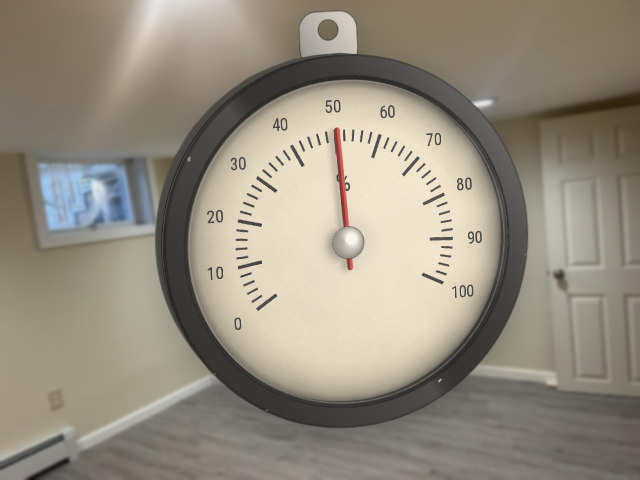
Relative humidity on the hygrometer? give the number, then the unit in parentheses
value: 50 (%)
